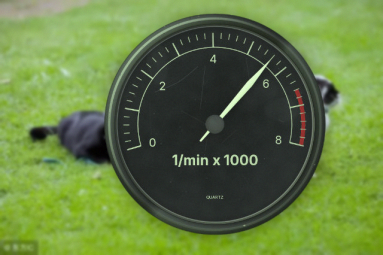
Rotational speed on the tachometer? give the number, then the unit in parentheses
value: 5600 (rpm)
